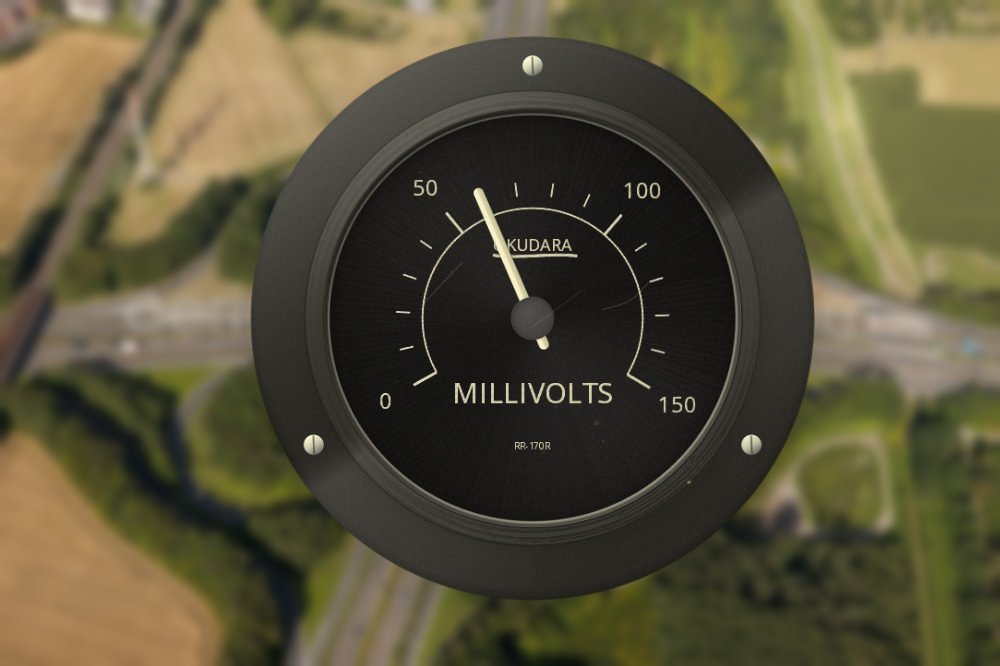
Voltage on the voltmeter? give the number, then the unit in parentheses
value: 60 (mV)
